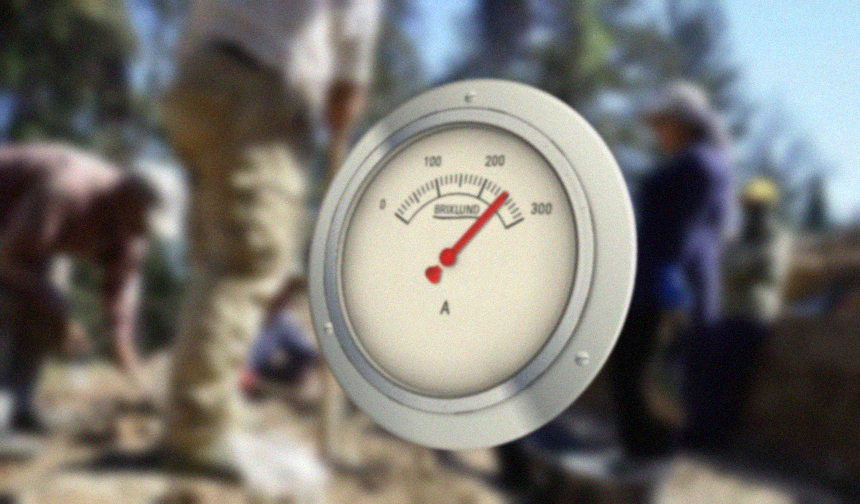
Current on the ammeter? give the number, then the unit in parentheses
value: 250 (A)
